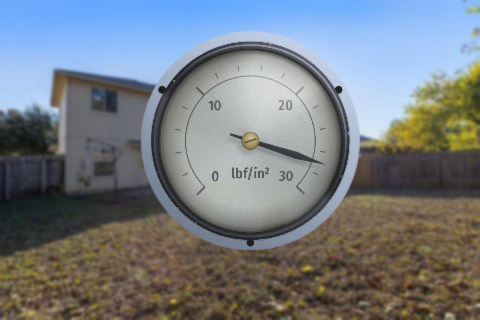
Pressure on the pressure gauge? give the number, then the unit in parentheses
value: 27 (psi)
